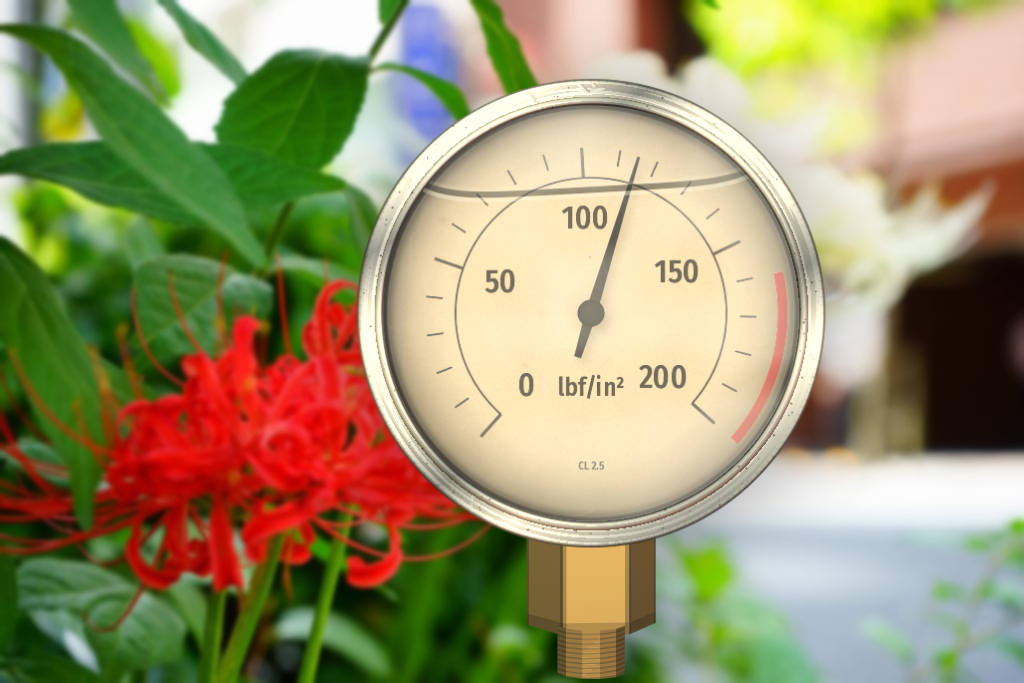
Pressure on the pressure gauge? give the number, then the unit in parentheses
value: 115 (psi)
